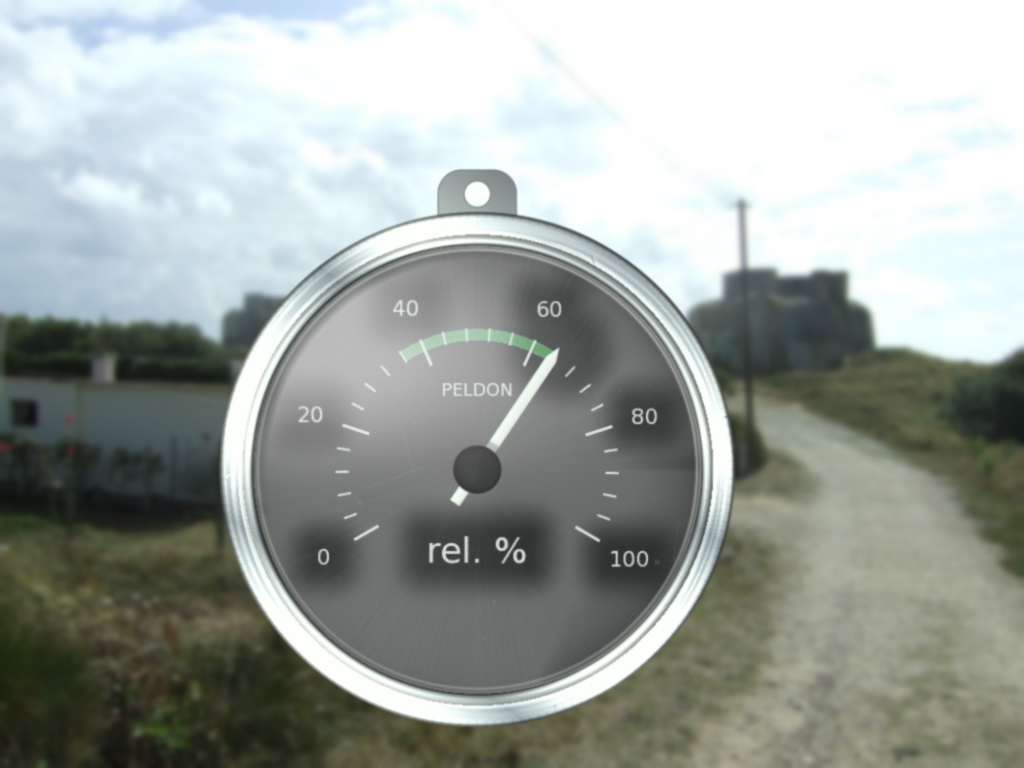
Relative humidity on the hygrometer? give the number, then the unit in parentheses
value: 64 (%)
